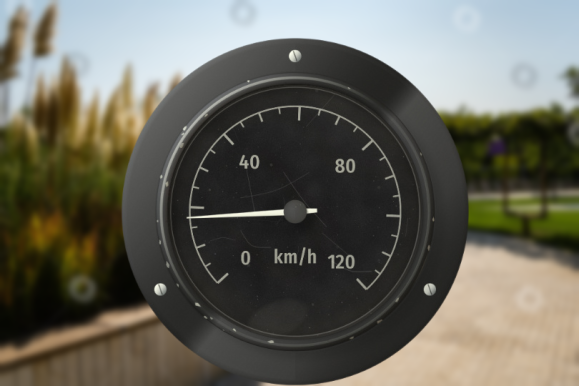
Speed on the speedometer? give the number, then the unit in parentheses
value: 17.5 (km/h)
